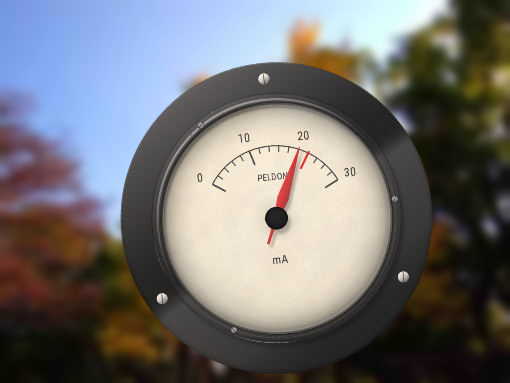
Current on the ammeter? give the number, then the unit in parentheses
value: 20 (mA)
